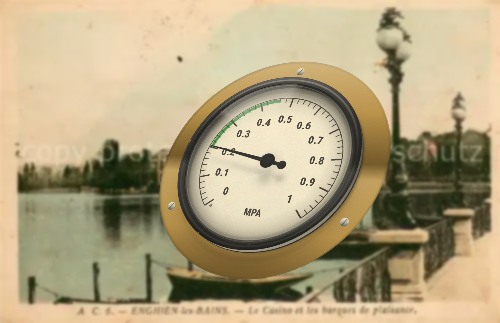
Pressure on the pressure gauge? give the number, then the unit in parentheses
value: 0.2 (MPa)
